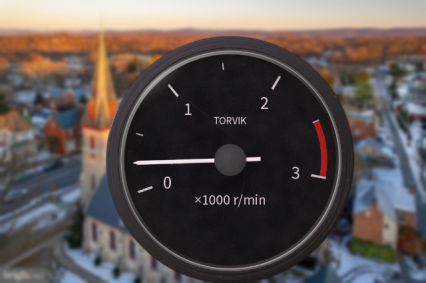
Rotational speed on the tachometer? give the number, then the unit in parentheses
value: 250 (rpm)
